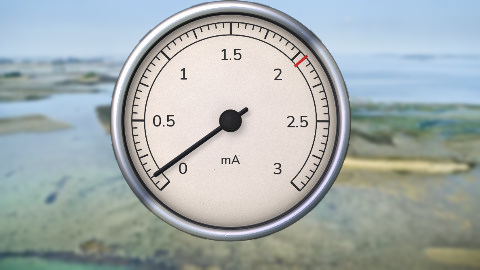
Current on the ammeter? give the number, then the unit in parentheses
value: 0.1 (mA)
